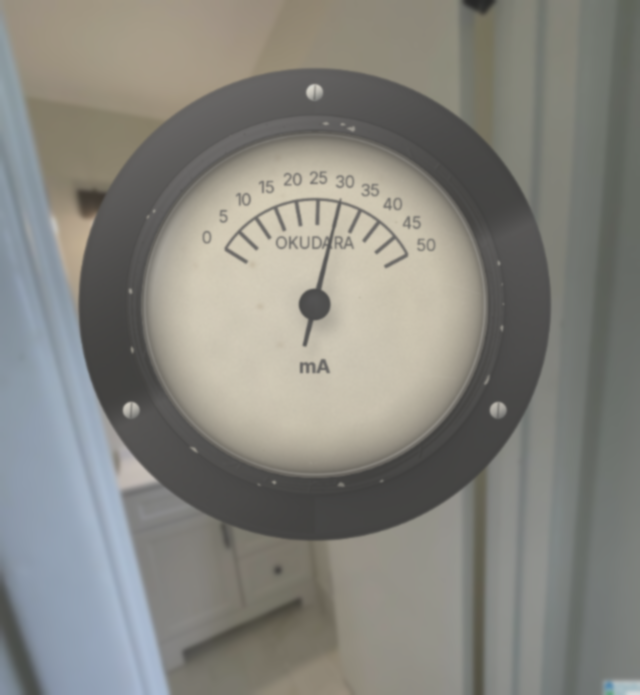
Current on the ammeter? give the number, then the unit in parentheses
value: 30 (mA)
